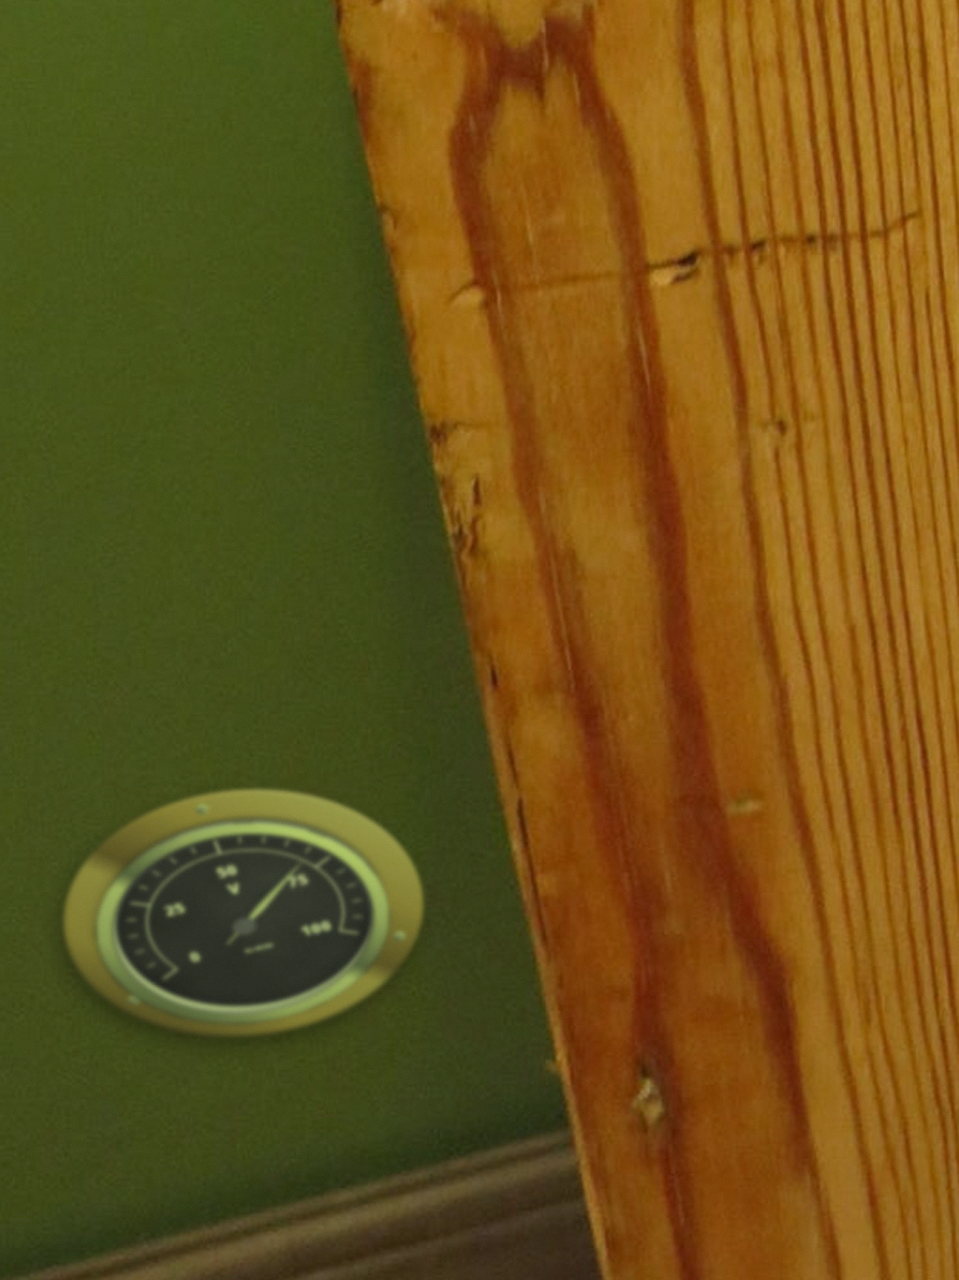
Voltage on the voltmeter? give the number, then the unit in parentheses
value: 70 (V)
